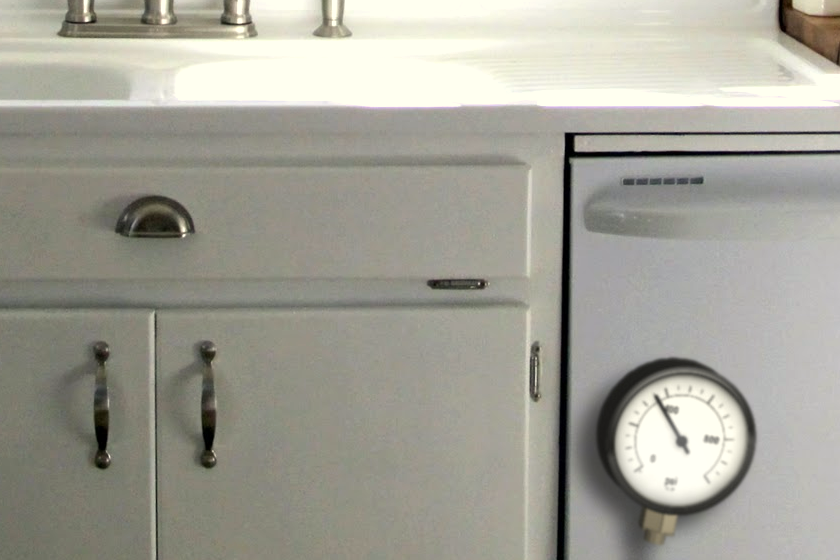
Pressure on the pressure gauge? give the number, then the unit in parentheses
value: 350 (psi)
